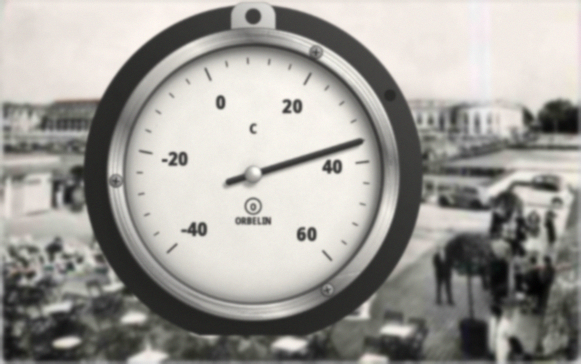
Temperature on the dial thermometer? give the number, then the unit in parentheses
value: 36 (°C)
